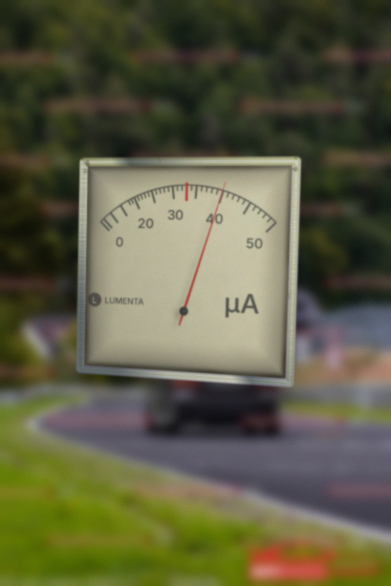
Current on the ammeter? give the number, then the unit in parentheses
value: 40 (µA)
